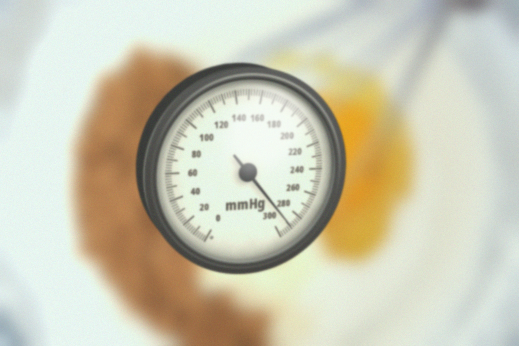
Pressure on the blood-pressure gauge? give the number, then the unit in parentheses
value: 290 (mmHg)
